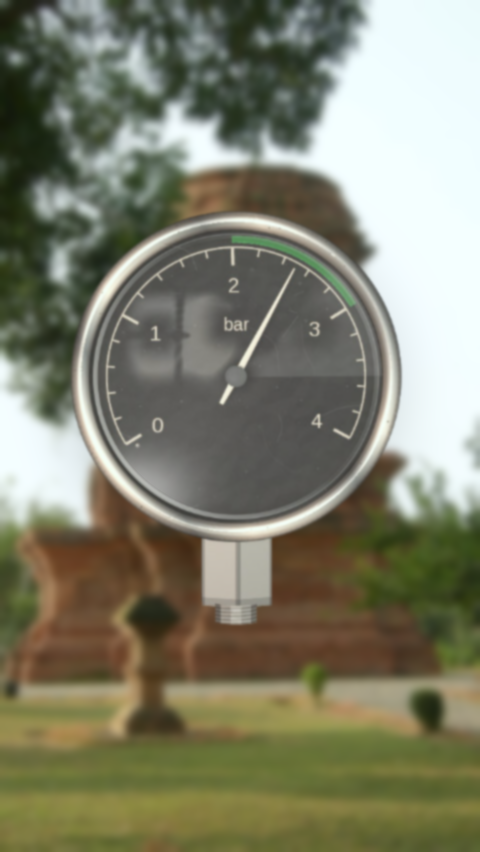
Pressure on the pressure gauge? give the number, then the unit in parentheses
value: 2.5 (bar)
